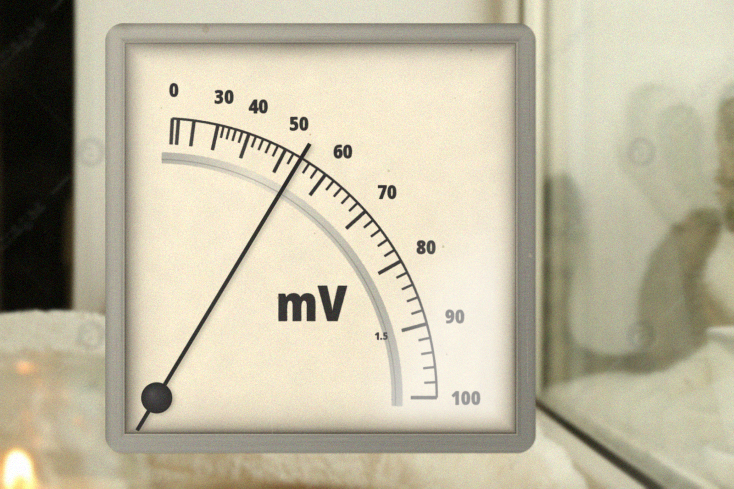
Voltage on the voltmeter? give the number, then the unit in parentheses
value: 54 (mV)
